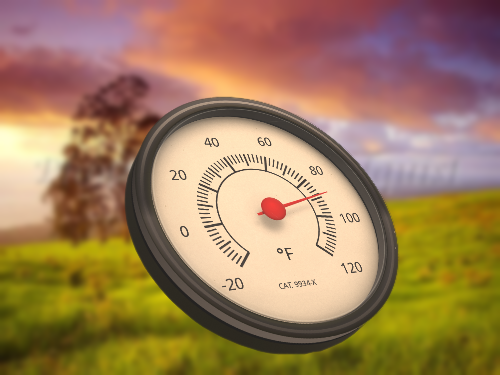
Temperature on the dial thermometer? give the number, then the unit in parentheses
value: 90 (°F)
